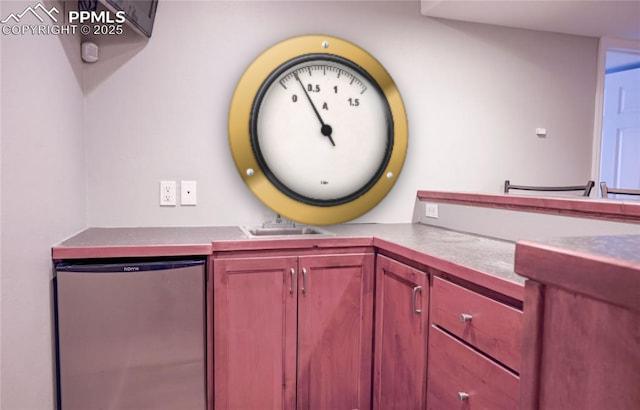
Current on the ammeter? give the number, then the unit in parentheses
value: 0.25 (A)
